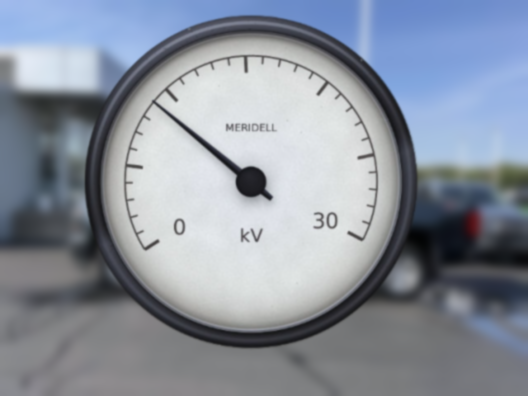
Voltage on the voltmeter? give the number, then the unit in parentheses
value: 9 (kV)
